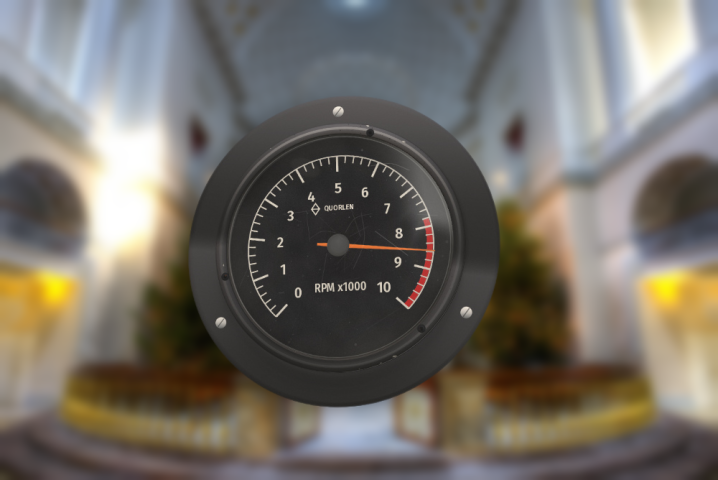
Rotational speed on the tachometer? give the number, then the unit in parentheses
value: 8600 (rpm)
